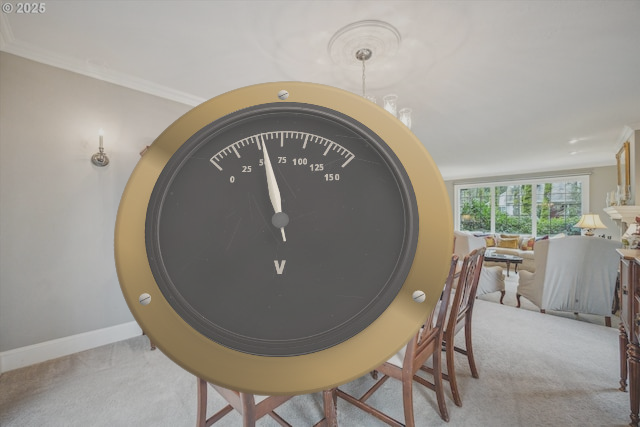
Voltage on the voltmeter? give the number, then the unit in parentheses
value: 55 (V)
